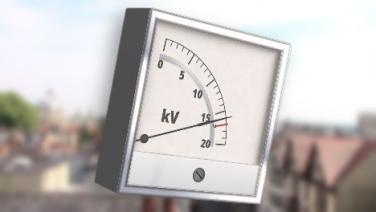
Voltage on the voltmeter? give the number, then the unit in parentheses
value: 16 (kV)
